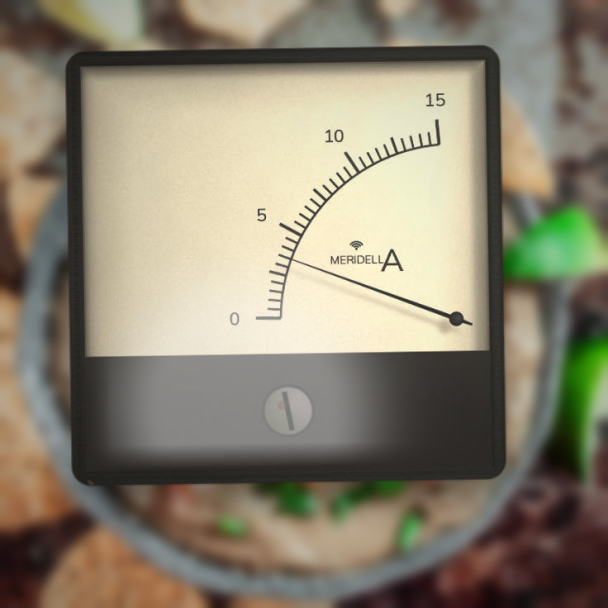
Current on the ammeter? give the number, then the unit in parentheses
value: 3.5 (A)
